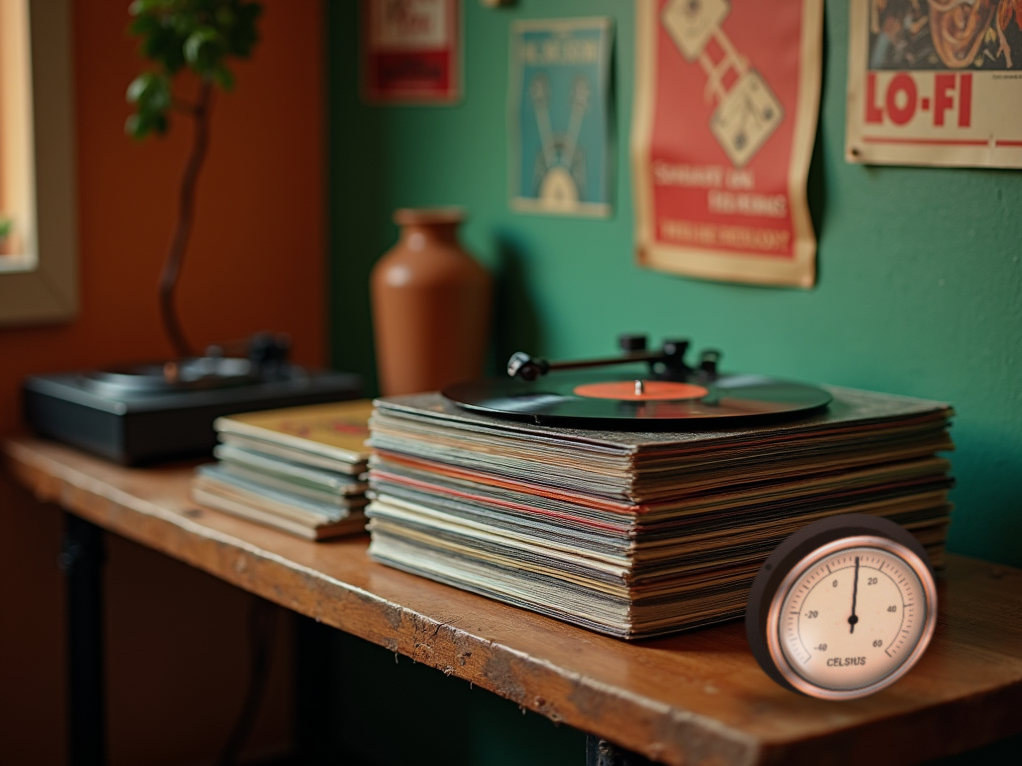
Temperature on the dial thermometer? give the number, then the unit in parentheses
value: 10 (°C)
